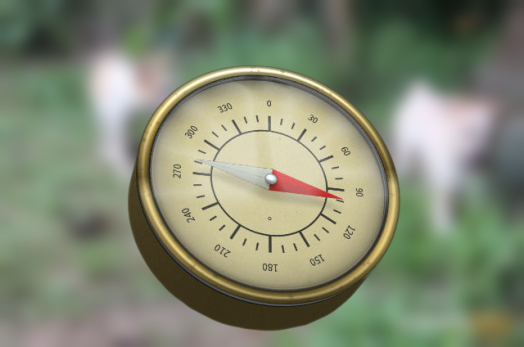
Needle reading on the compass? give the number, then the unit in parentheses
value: 100 (°)
